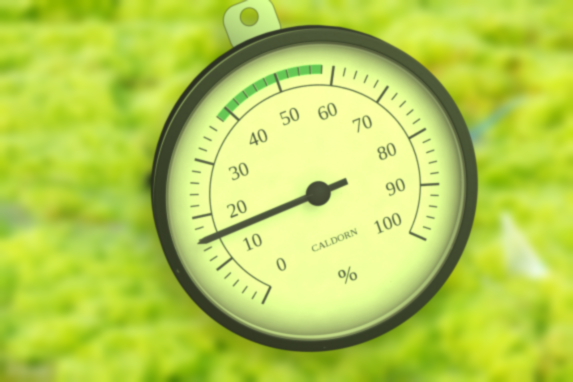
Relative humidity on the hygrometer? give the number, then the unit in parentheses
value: 16 (%)
